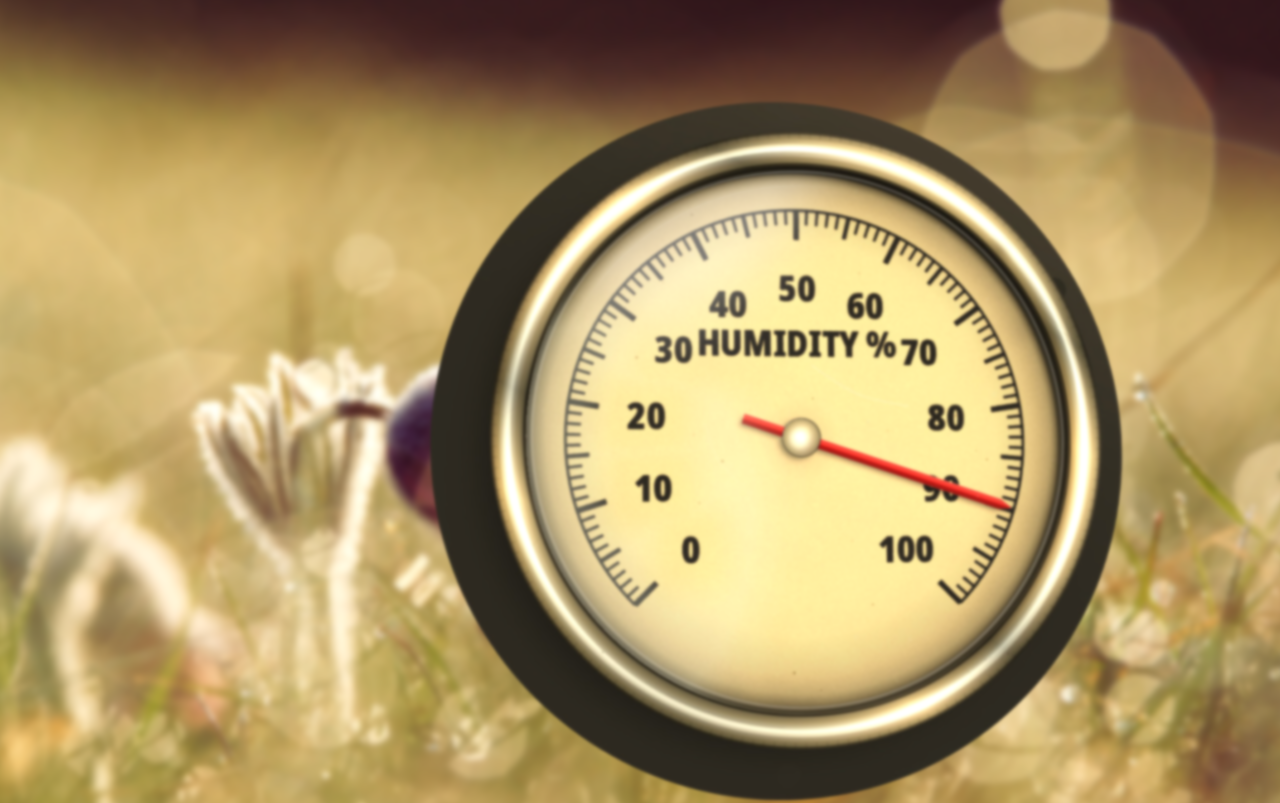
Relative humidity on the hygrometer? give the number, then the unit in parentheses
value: 90 (%)
